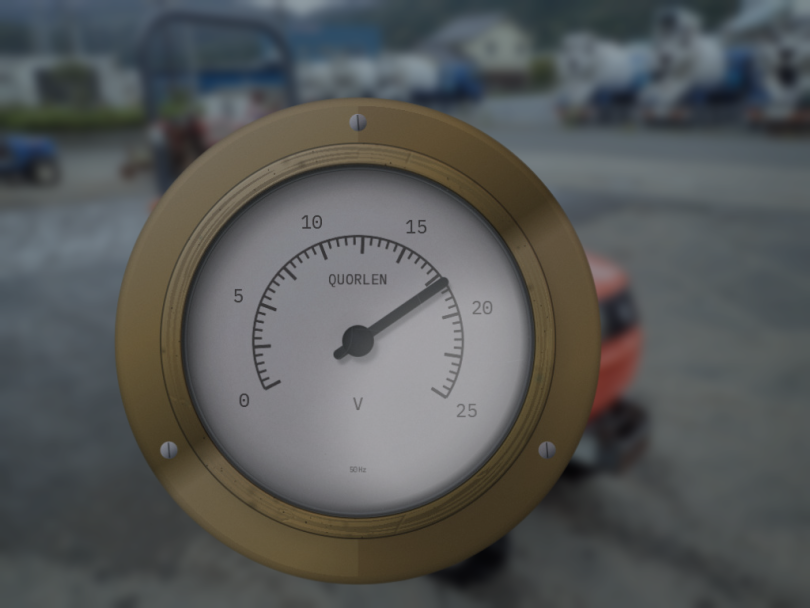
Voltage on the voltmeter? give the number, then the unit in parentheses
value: 18 (V)
